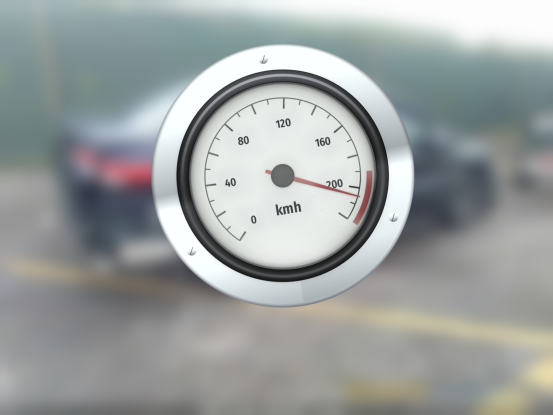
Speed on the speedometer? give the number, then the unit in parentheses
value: 205 (km/h)
